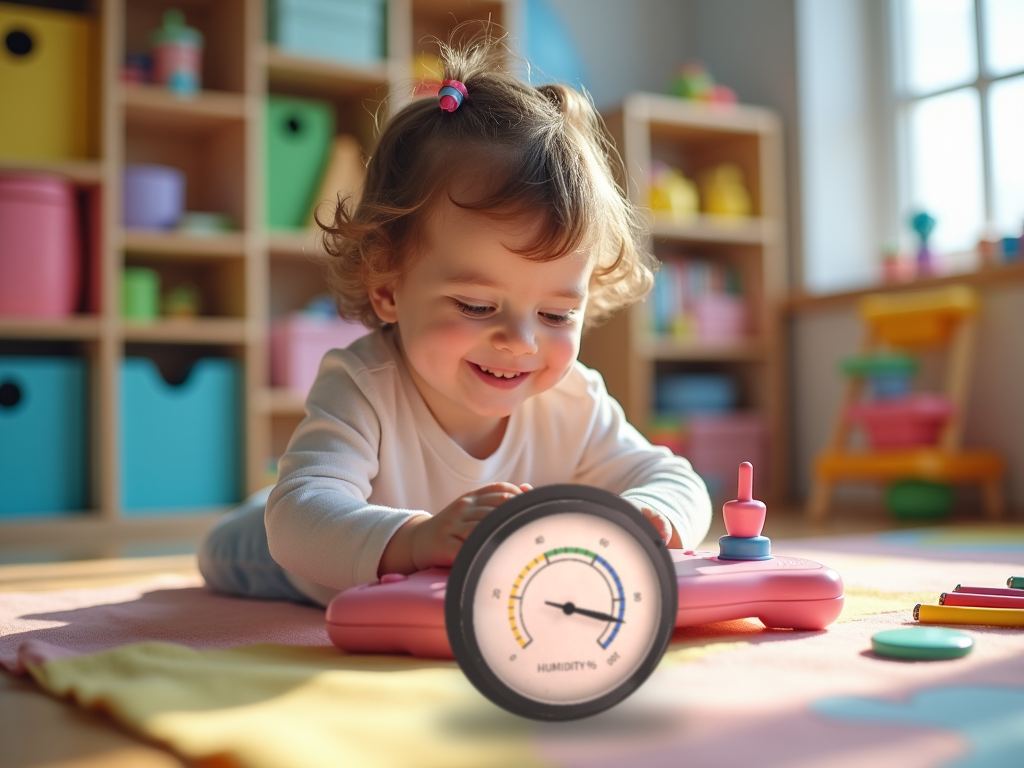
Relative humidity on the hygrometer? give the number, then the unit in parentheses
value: 88 (%)
